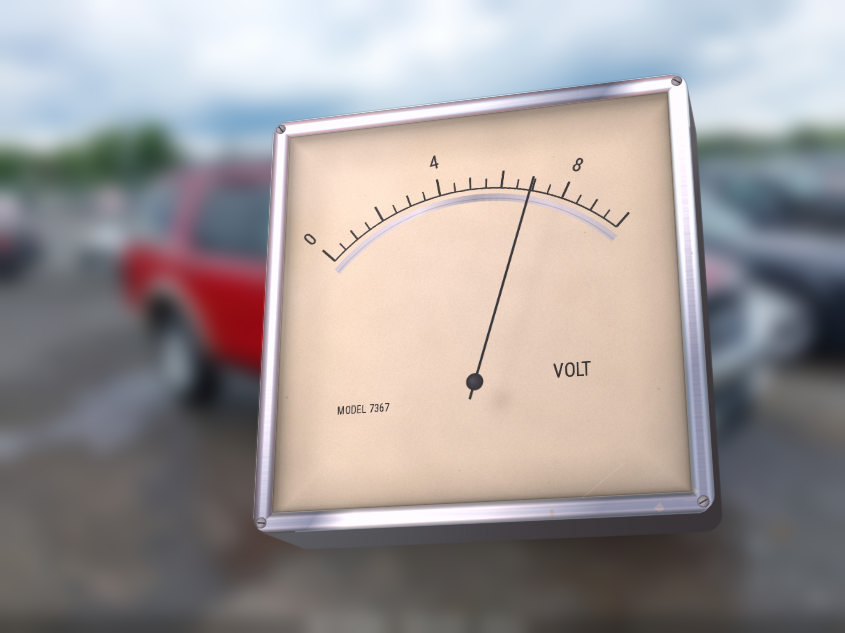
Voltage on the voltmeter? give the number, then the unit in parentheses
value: 7 (V)
